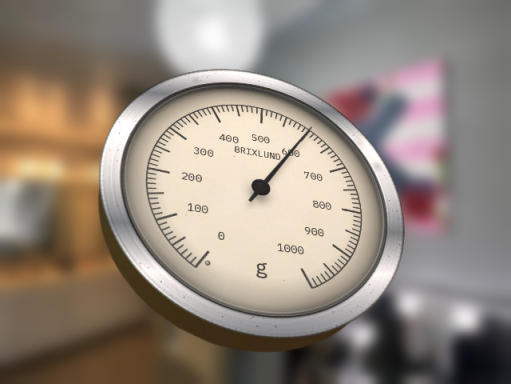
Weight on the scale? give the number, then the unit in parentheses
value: 600 (g)
